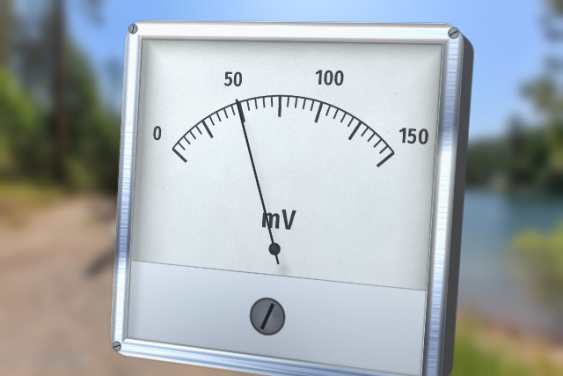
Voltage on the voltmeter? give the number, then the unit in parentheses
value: 50 (mV)
